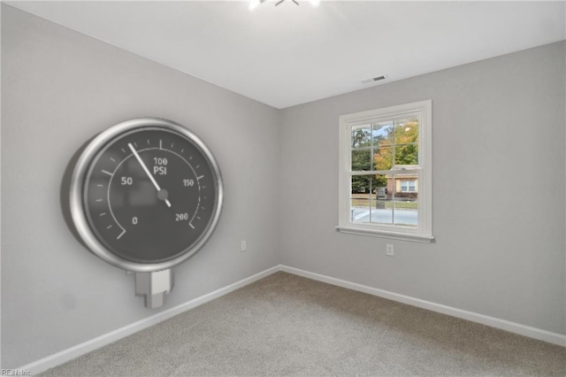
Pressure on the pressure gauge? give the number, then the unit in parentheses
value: 75 (psi)
